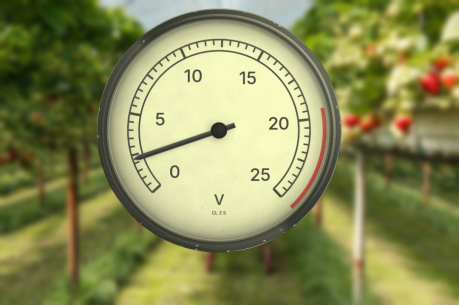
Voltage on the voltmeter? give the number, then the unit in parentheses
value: 2.25 (V)
